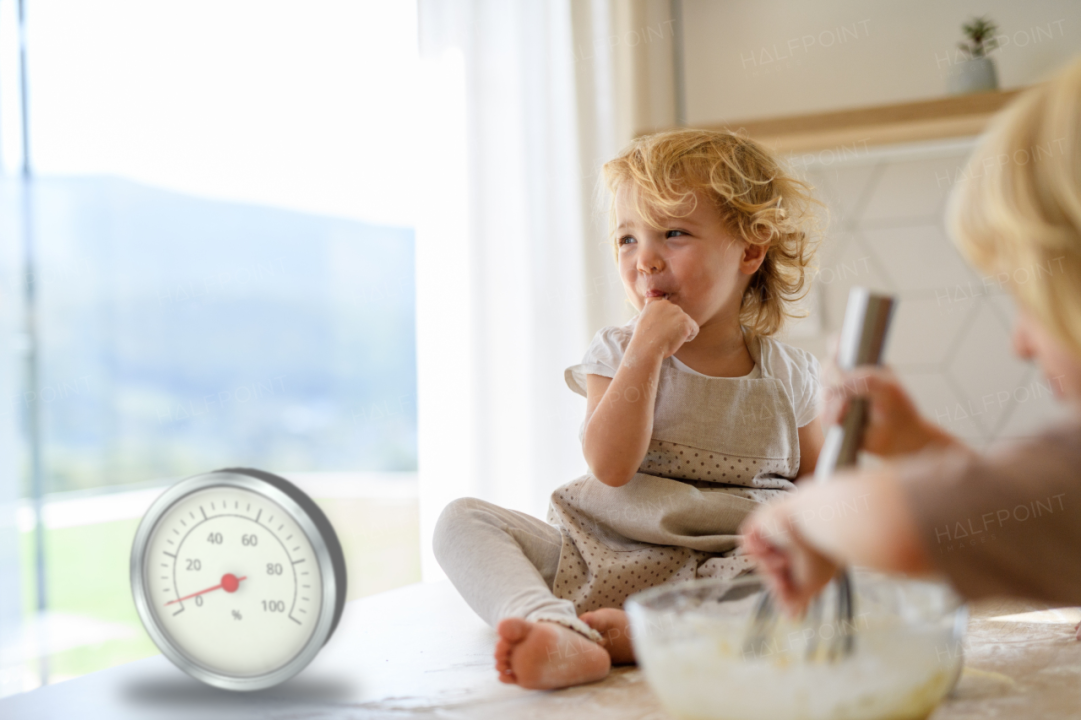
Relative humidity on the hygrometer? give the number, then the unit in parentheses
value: 4 (%)
